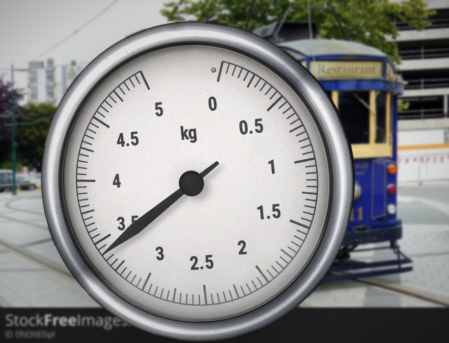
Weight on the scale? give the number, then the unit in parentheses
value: 3.4 (kg)
